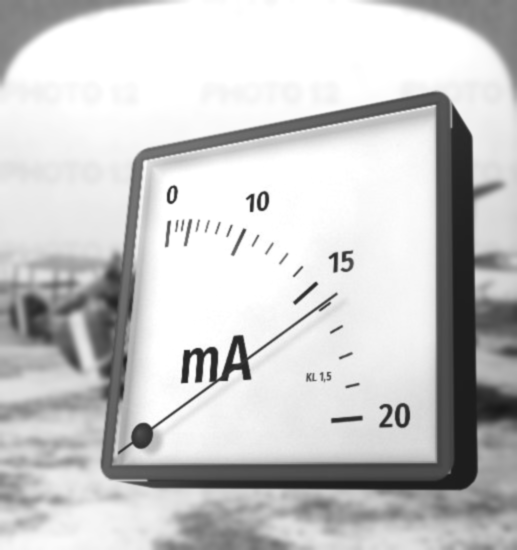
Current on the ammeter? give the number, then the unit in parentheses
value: 16 (mA)
